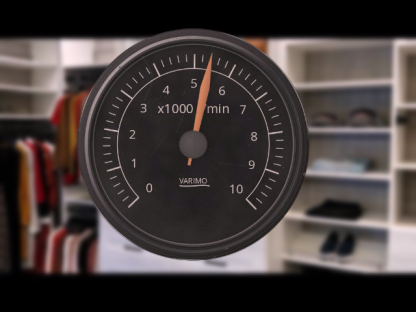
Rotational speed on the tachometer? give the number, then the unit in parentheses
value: 5400 (rpm)
